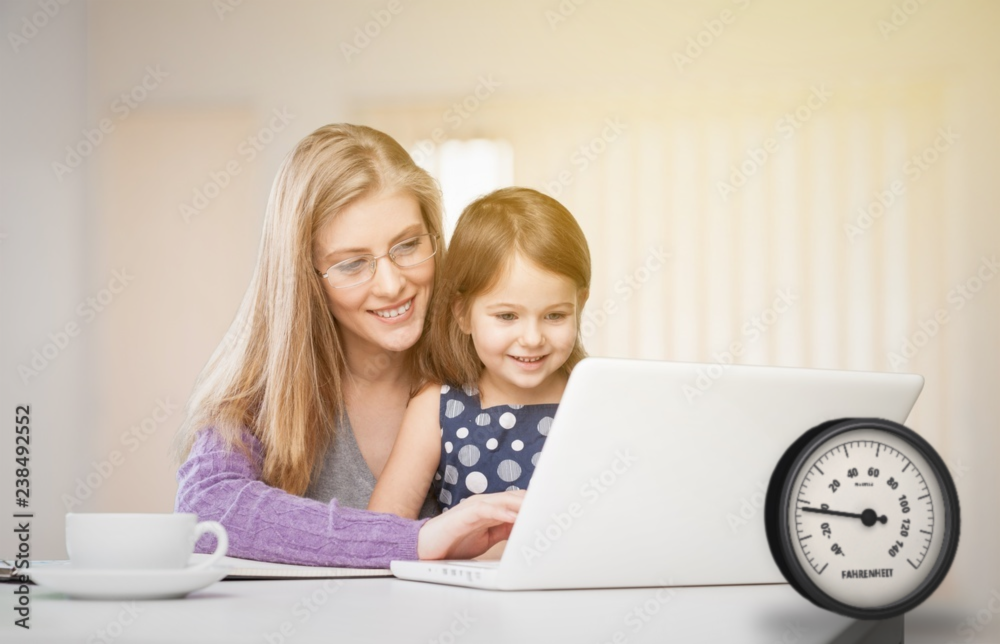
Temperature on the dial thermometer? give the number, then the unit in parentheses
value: -4 (°F)
